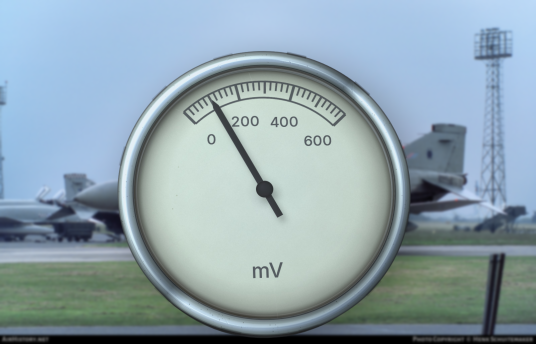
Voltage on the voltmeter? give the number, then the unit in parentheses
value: 100 (mV)
